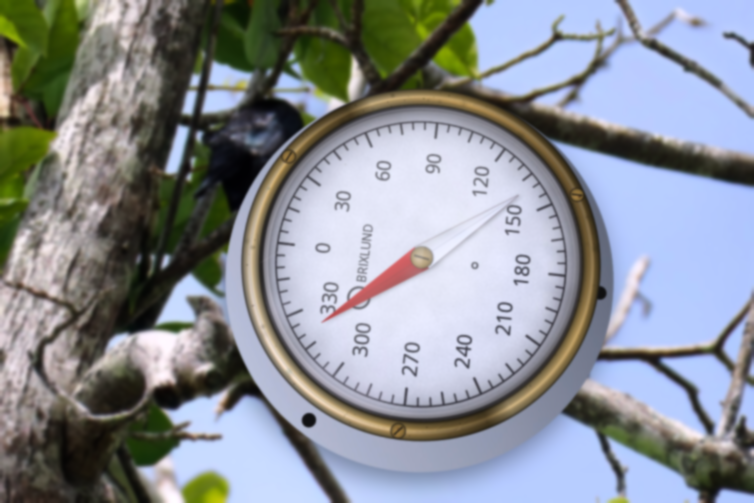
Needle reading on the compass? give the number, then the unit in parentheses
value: 320 (°)
